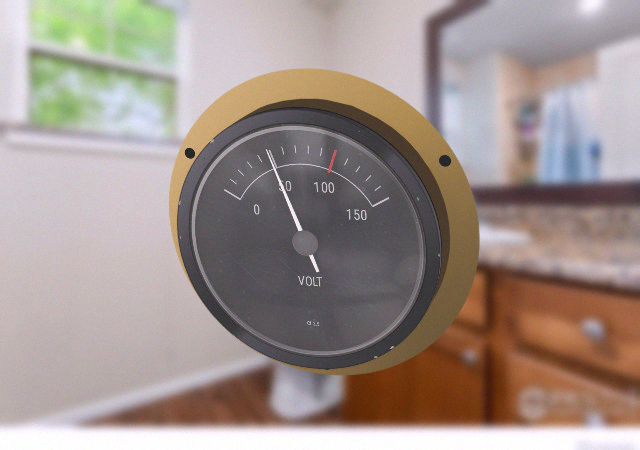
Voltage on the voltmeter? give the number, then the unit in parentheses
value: 50 (V)
